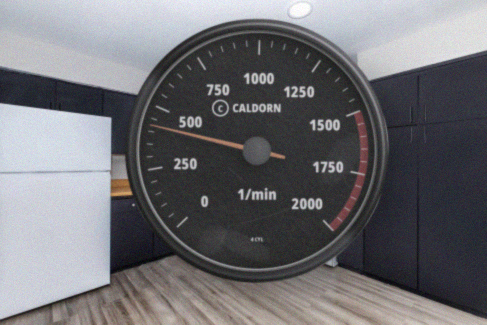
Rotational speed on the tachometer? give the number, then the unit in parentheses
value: 425 (rpm)
